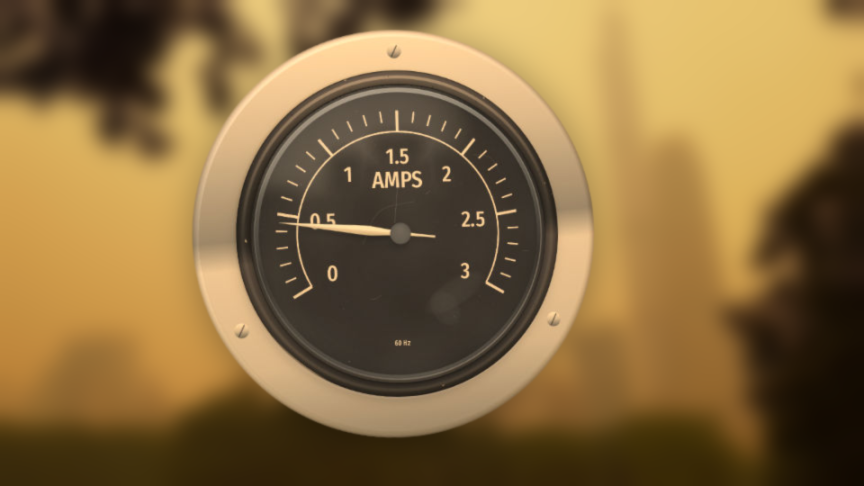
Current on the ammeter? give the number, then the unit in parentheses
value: 0.45 (A)
